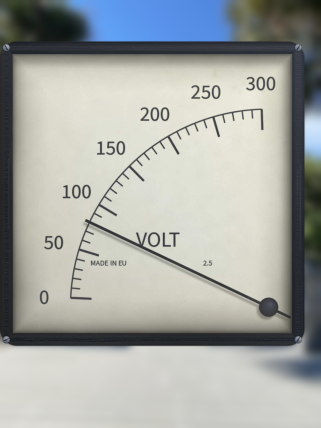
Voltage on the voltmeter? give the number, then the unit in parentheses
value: 80 (V)
